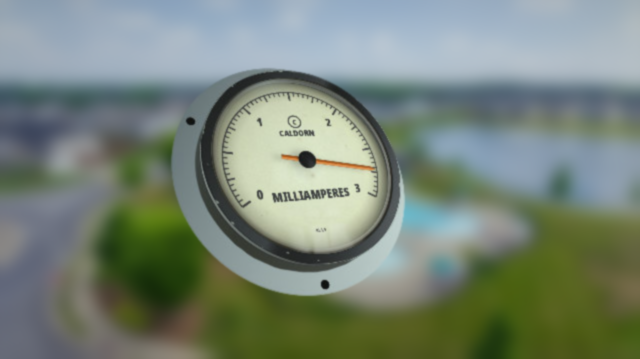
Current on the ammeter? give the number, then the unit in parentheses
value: 2.75 (mA)
